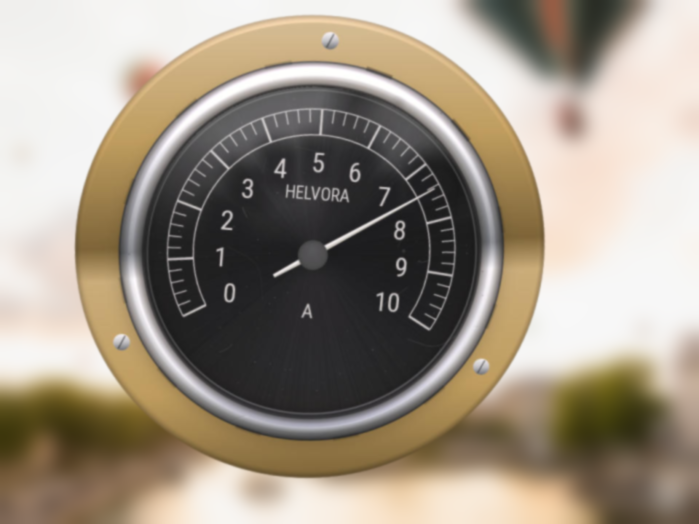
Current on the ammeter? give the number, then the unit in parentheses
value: 7.4 (A)
